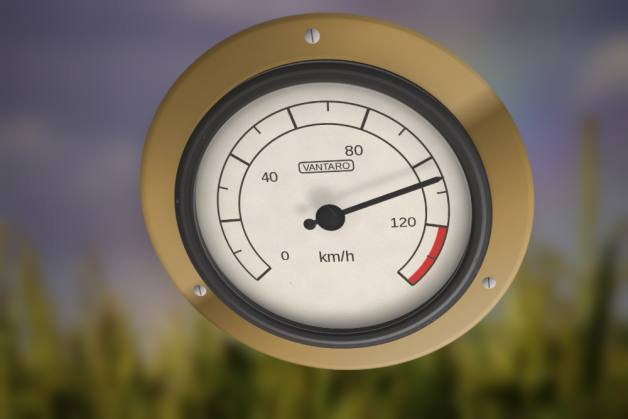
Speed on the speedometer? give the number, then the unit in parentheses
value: 105 (km/h)
